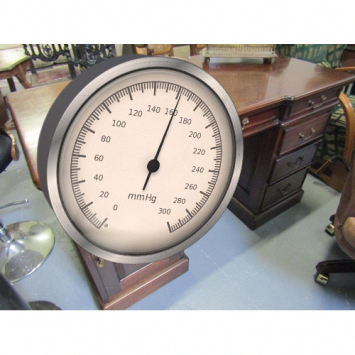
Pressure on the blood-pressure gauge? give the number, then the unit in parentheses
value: 160 (mmHg)
